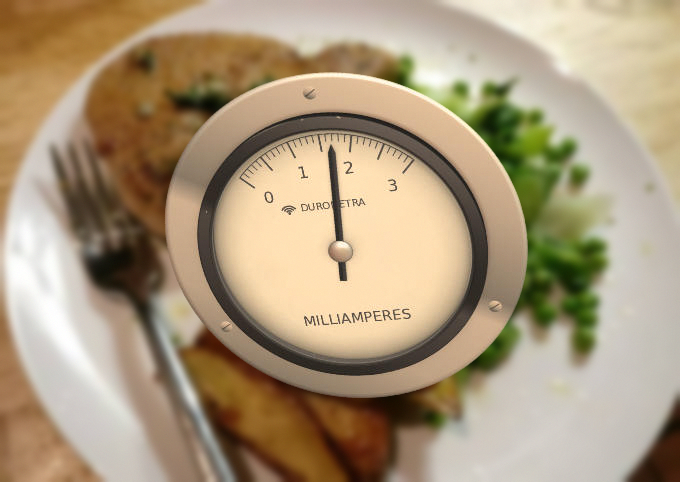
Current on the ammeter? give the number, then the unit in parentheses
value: 1.7 (mA)
